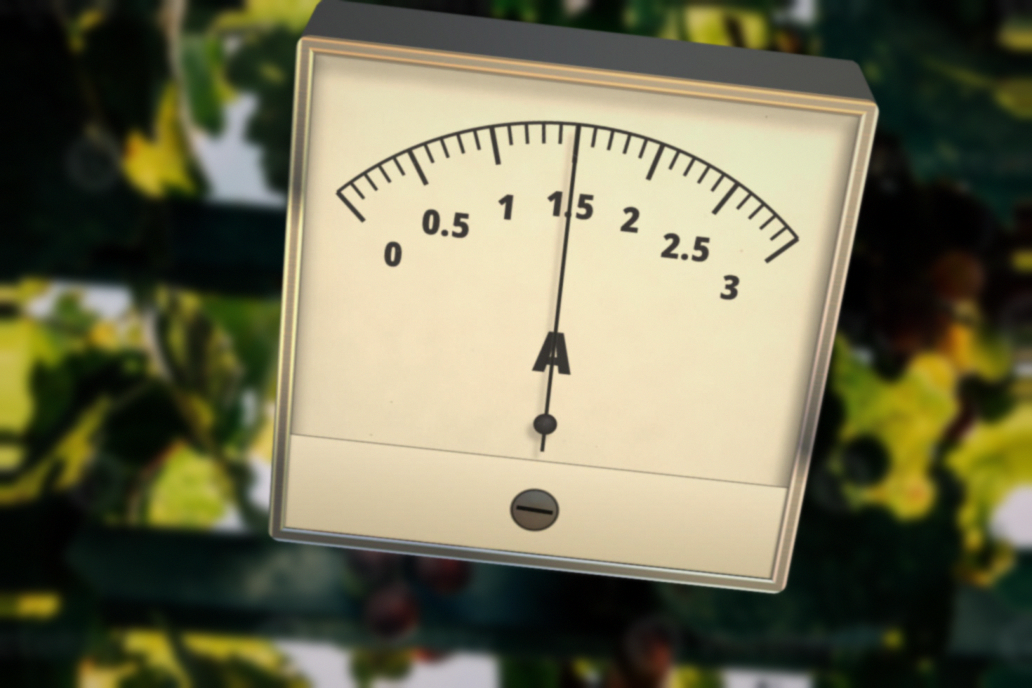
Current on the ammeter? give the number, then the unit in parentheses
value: 1.5 (A)
